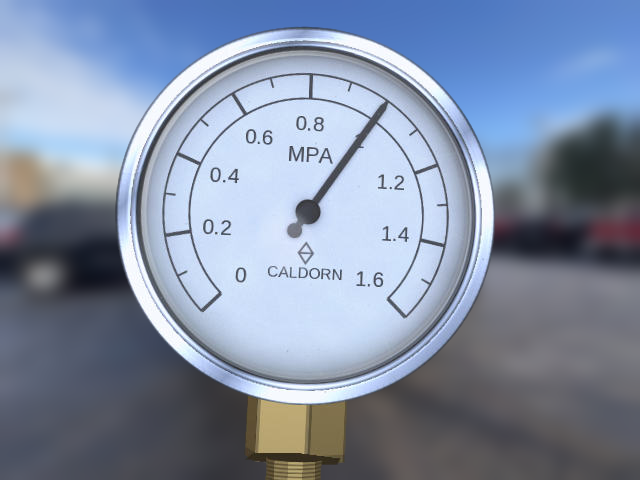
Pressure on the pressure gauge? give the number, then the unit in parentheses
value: 1 (MPa)
